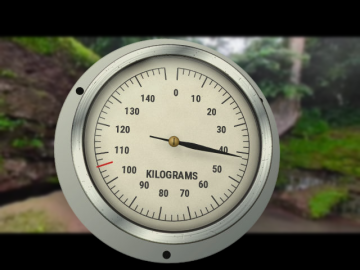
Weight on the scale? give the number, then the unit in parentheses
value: 42 (kg)
